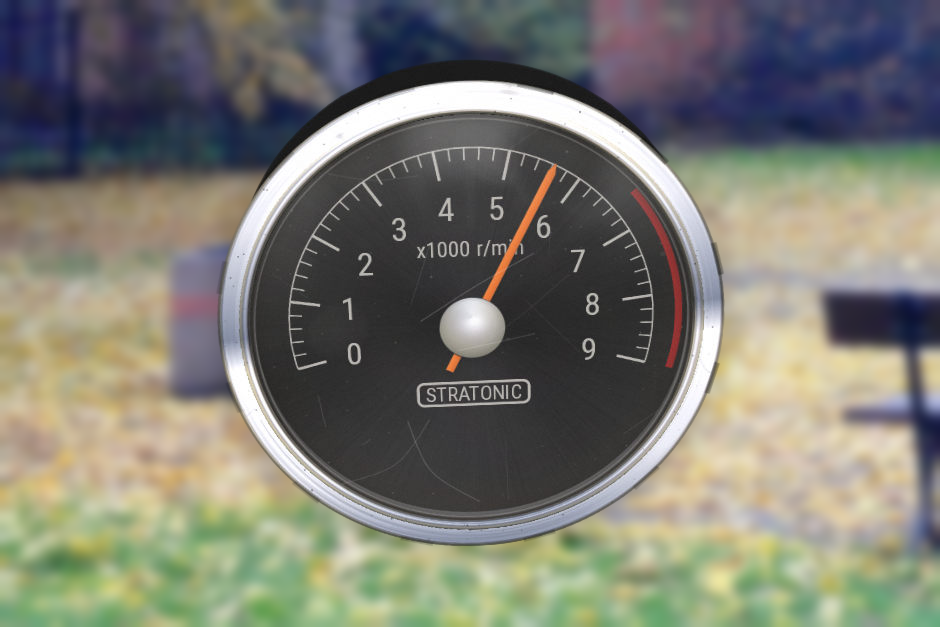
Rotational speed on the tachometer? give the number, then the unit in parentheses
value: 5600 (rpm)
